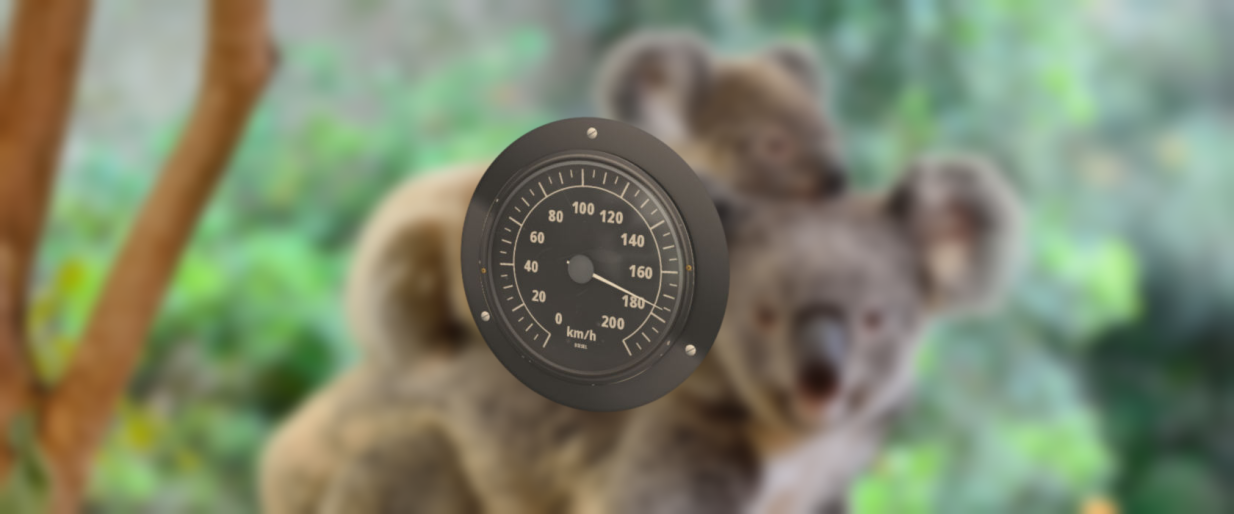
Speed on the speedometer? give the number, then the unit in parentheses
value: 175 (km/h)
